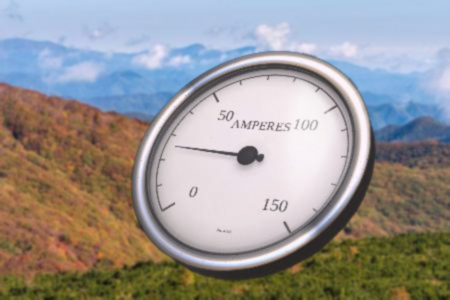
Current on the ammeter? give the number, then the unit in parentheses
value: 25 (A)
